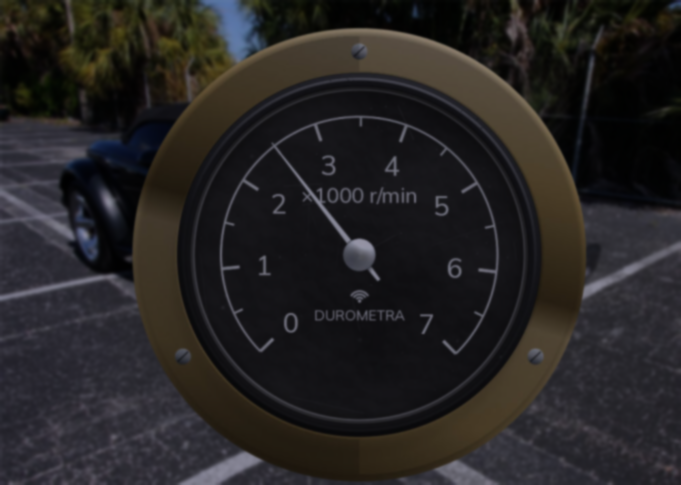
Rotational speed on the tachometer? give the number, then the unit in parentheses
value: 2500 (rpm)
